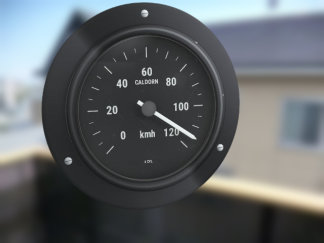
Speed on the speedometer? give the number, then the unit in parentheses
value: 115 (km/h)
